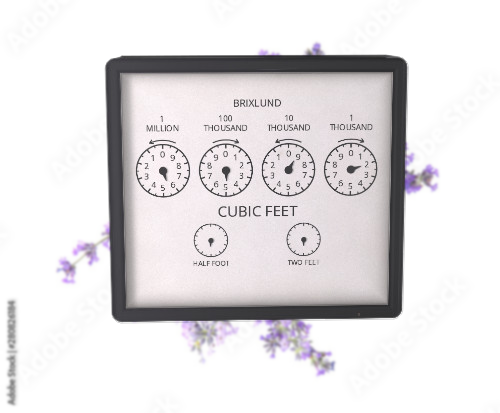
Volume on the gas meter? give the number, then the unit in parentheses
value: 549200 (ft³)
